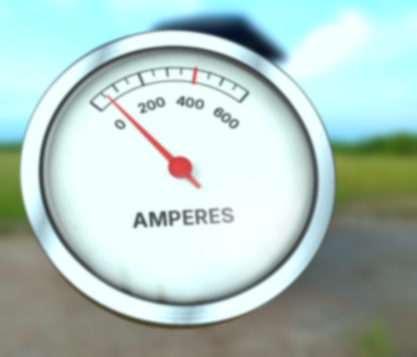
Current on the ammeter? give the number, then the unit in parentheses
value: 50 (A)
